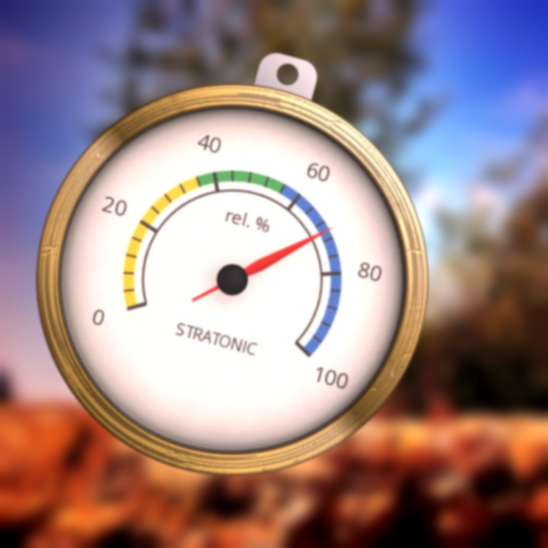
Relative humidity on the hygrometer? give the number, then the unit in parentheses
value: 70 (%)
